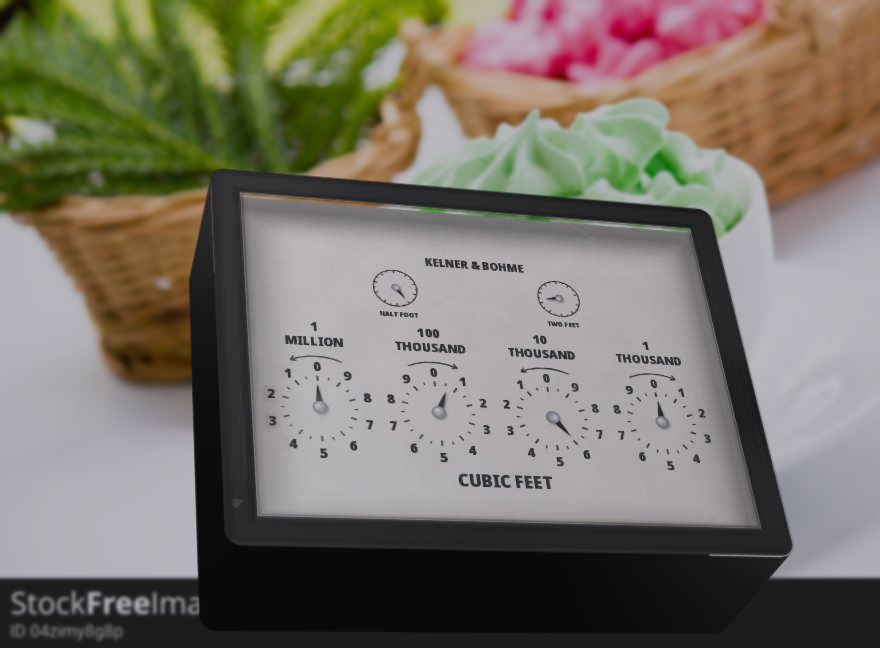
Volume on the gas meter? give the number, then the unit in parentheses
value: 6000 (ft³)
